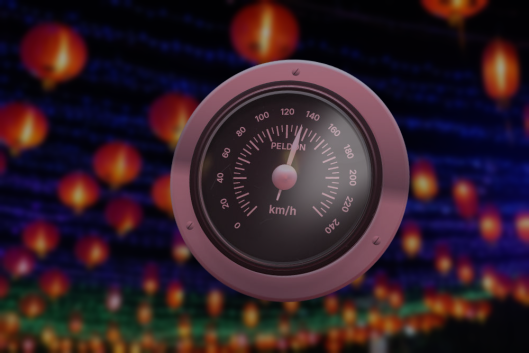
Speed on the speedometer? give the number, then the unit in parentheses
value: 135 (km/h)
